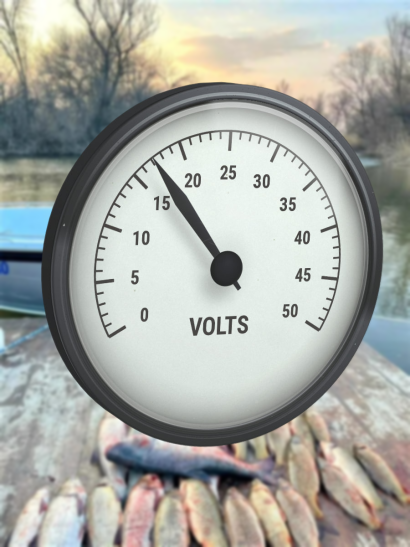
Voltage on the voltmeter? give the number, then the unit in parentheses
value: 17 (V)
